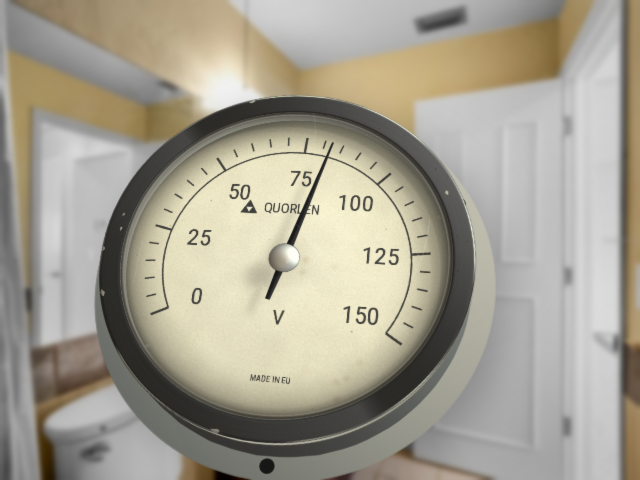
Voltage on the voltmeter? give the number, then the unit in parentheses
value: 82.5 (V)
